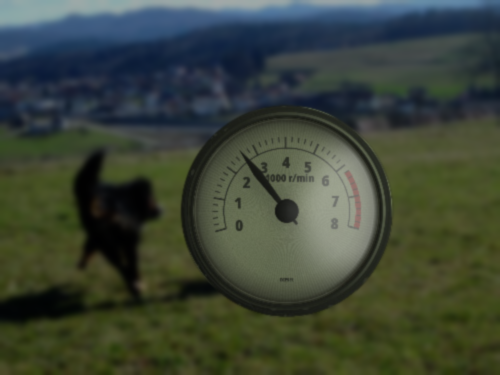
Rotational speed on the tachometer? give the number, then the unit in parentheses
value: 2600 (rpm)
